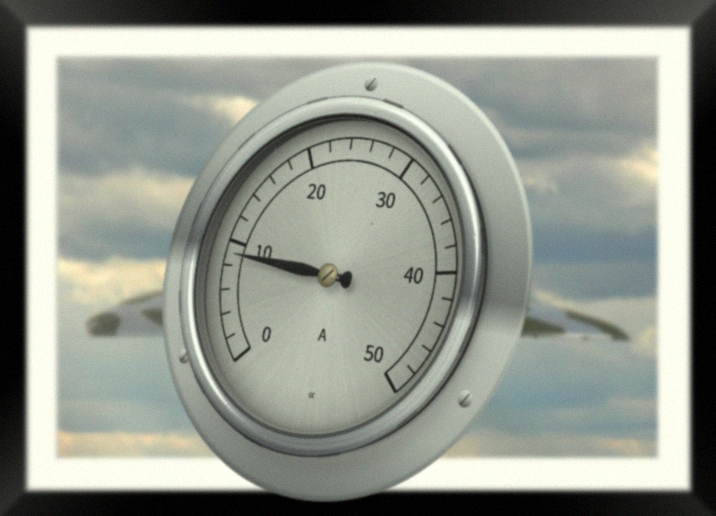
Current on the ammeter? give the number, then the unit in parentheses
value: 9 (A)
